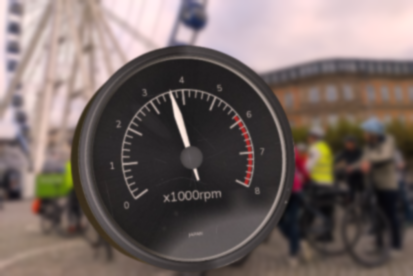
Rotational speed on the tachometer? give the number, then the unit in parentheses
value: 3600 (rpm)
